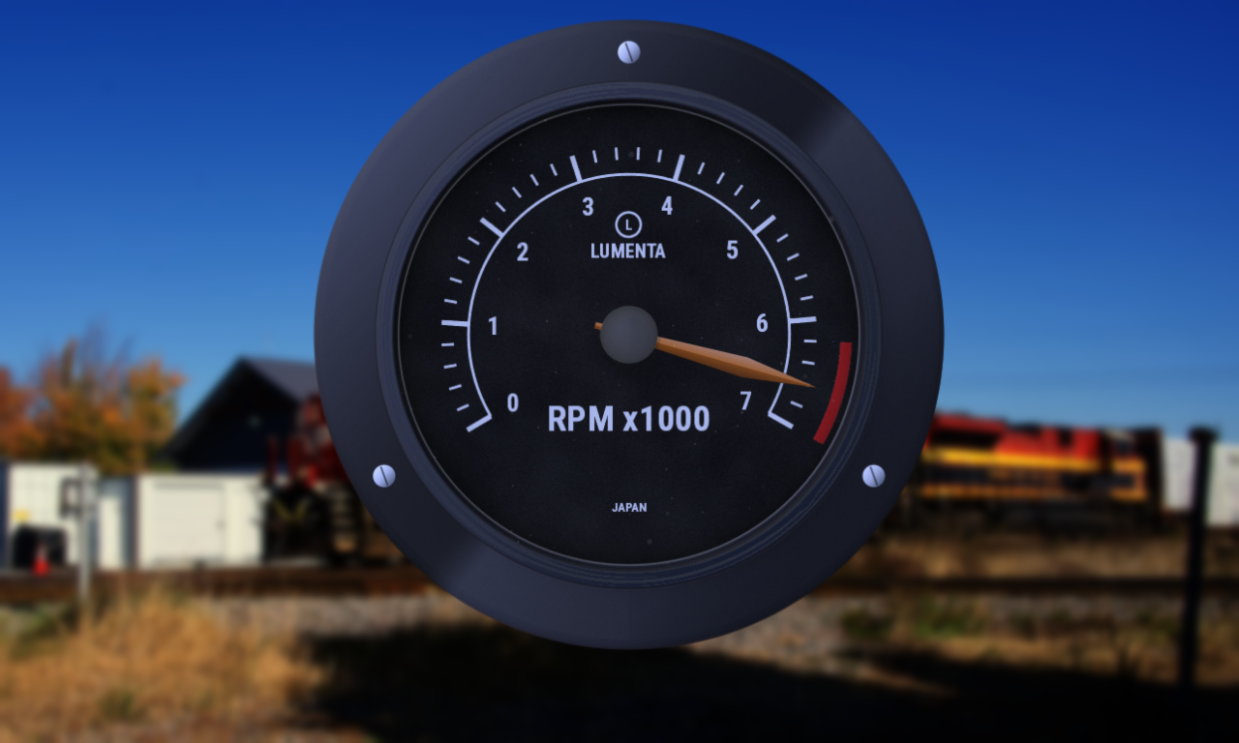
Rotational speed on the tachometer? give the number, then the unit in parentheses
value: 6600 (rpm)
